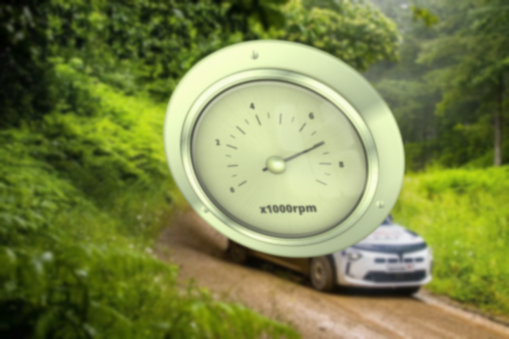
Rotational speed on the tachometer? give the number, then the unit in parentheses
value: 7000 (rpm)
